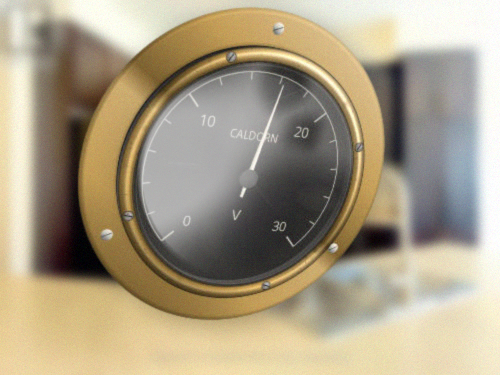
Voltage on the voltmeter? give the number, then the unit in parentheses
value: 16 (V)
